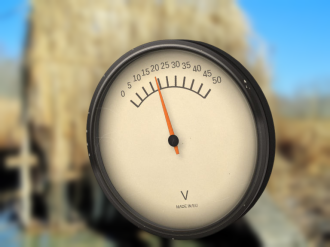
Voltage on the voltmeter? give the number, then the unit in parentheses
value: 20 (V)
